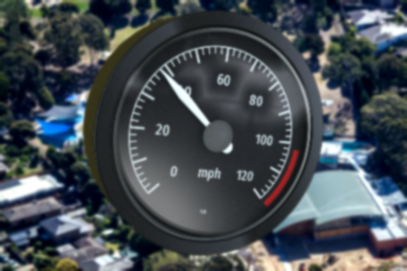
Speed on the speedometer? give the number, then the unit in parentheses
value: 38 (mph)
